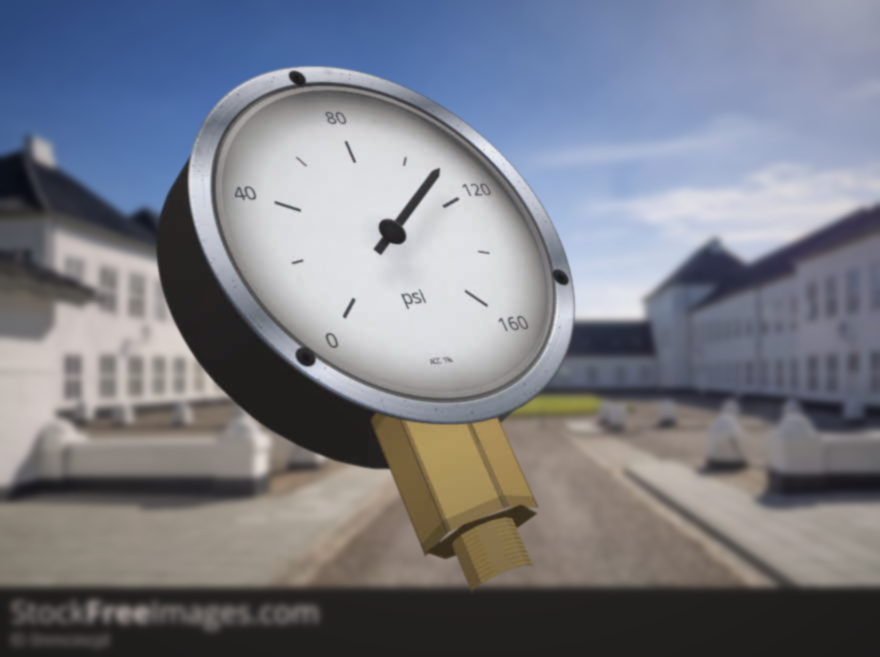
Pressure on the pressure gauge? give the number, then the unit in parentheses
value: 110 (psi)
